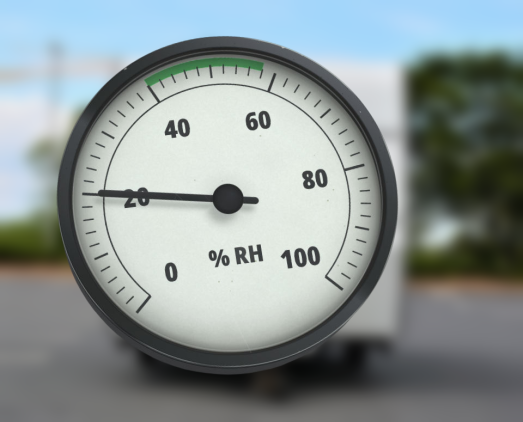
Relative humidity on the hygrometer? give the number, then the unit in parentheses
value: 20 (%)
